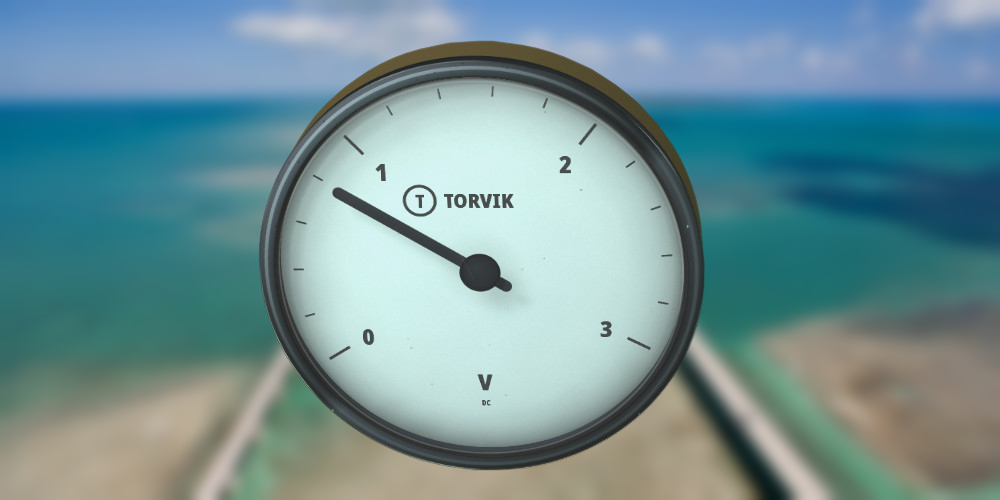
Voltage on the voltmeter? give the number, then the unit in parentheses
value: 0.8 (V)
